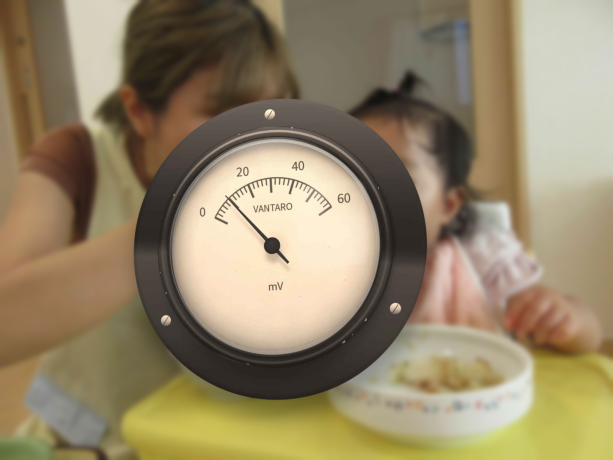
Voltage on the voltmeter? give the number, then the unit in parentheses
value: 10 (mV)
